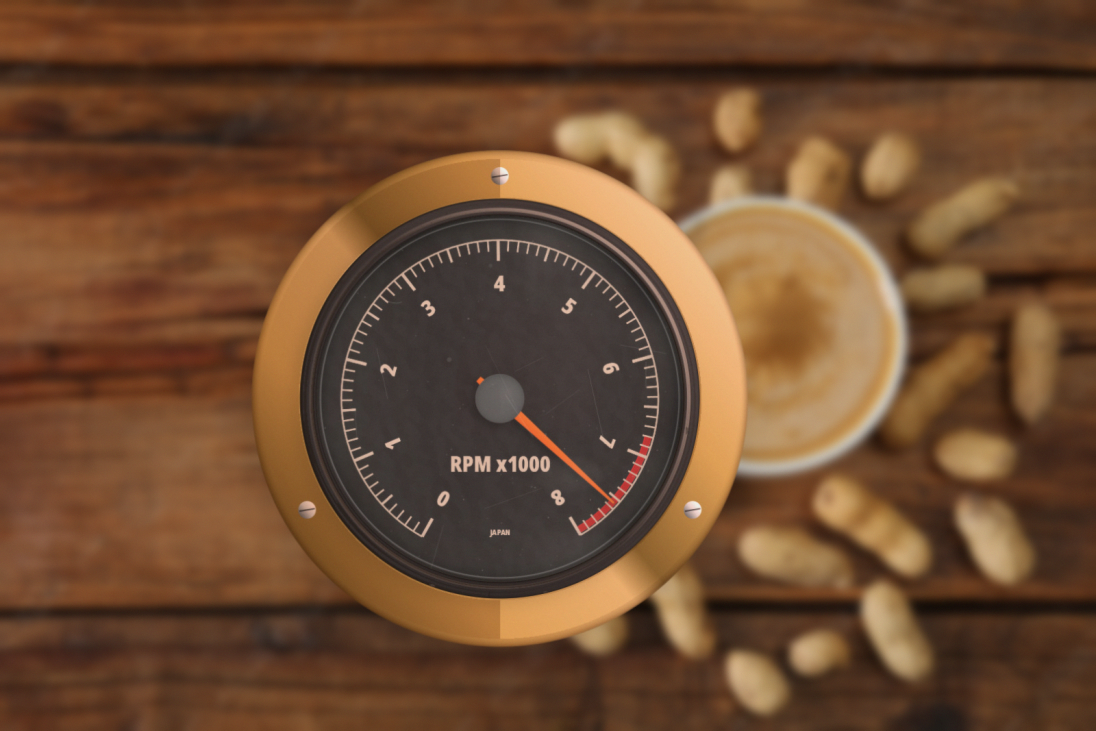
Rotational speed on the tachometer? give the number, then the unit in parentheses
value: 7550 (rpm)
